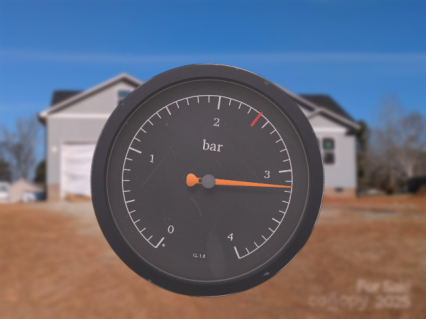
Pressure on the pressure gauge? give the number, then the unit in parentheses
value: 3.15 (bar)
